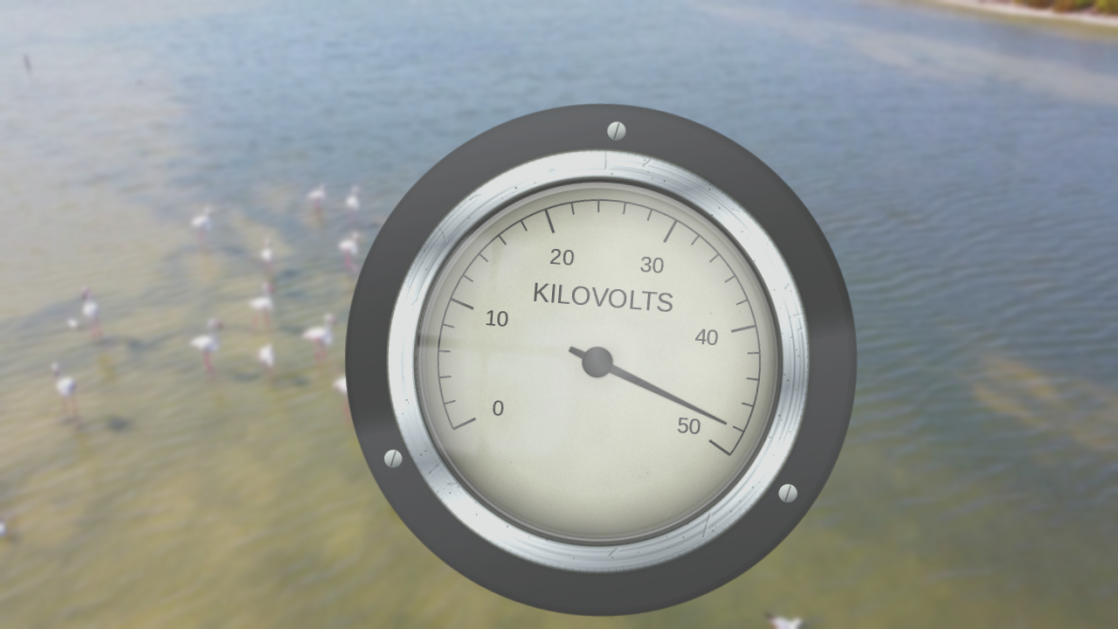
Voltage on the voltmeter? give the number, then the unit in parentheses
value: 48 (kV)
